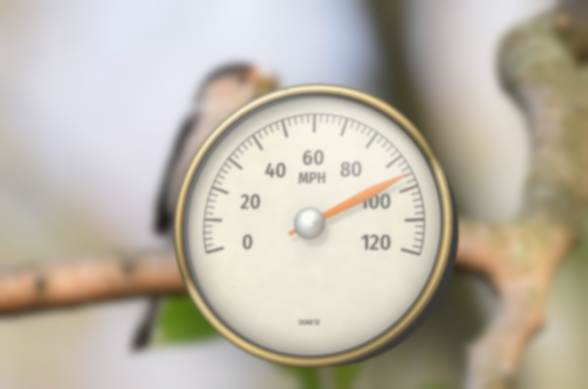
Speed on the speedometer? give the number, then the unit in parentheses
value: 96 (mph)
